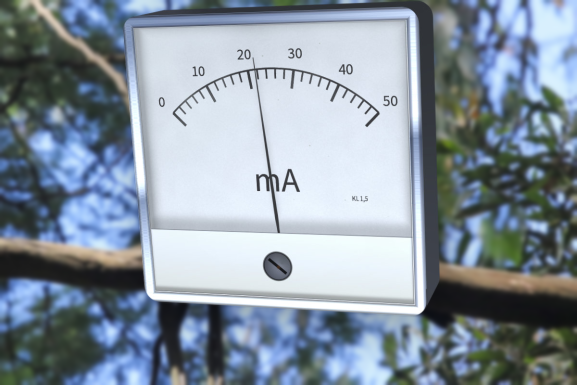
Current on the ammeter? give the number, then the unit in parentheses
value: 22 (mA)
